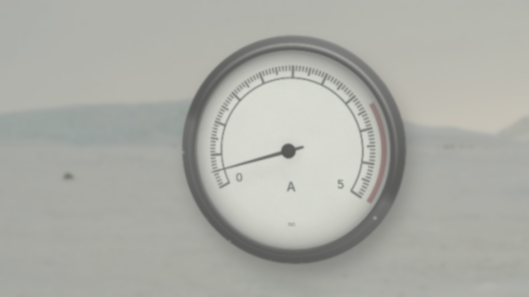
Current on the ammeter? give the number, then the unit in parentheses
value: 0.25 (A)
